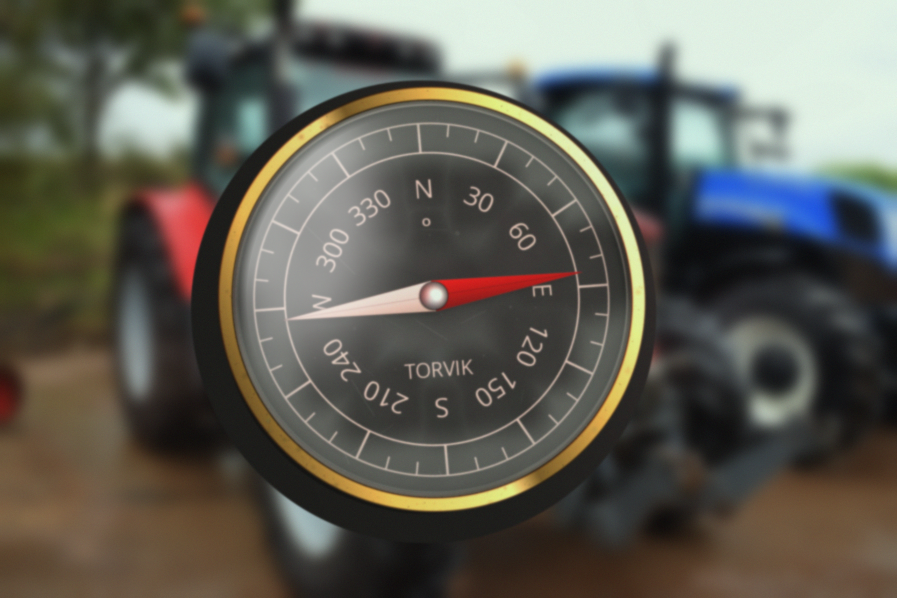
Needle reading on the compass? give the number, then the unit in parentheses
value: 85 (°)
